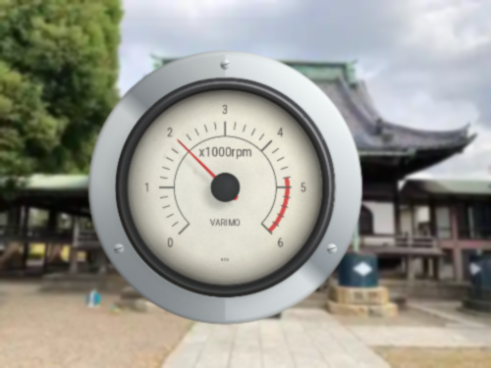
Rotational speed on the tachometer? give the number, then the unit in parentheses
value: 2000 (rpm)
